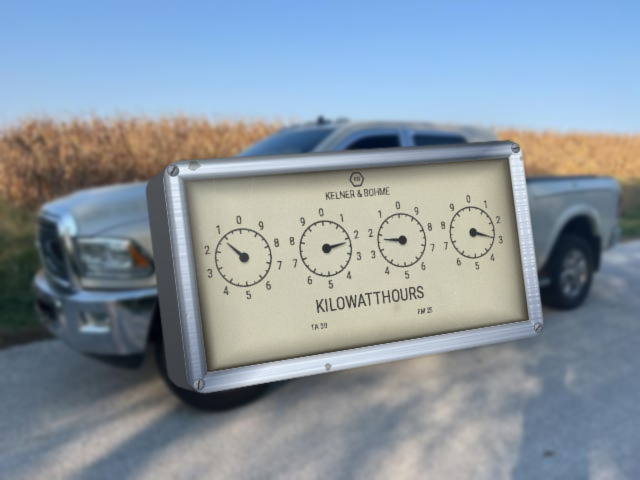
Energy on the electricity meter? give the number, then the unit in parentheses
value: 1223 (kWh)
